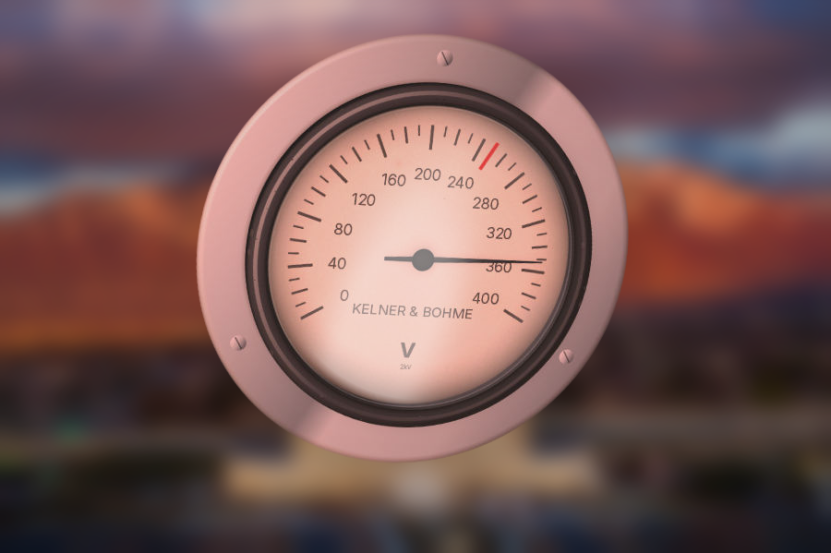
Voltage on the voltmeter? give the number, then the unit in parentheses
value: 350 (V)
